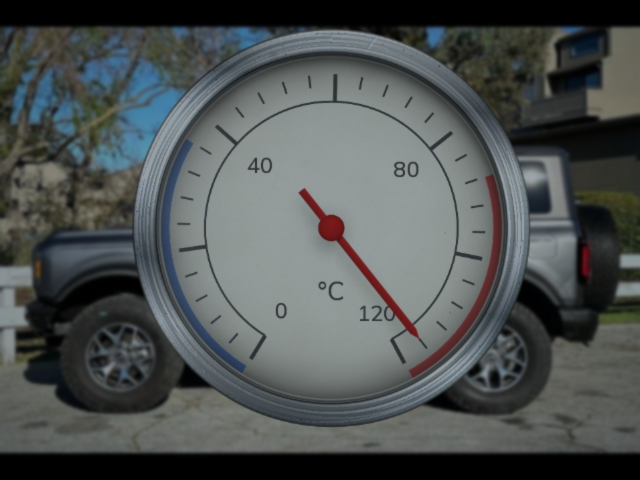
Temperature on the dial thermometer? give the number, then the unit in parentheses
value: 116 (°C)
